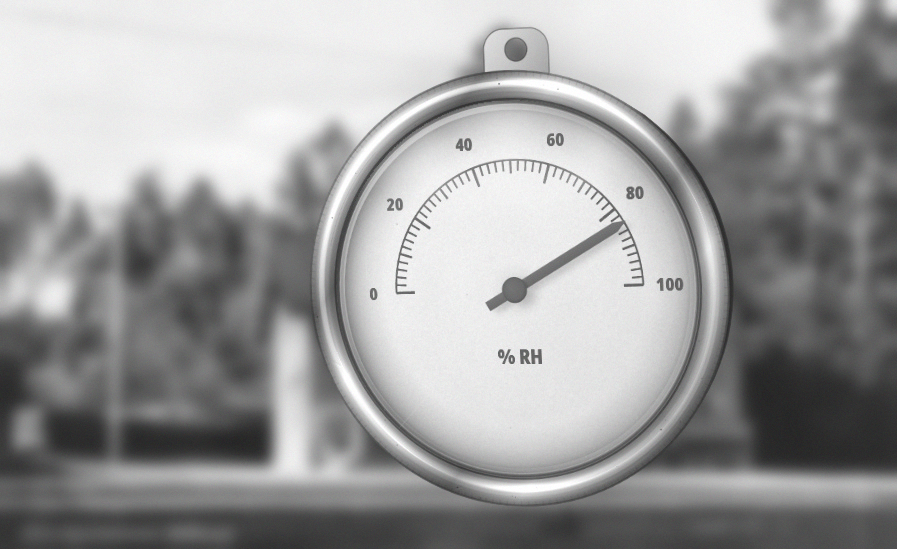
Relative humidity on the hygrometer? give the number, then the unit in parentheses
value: 84 (%)
